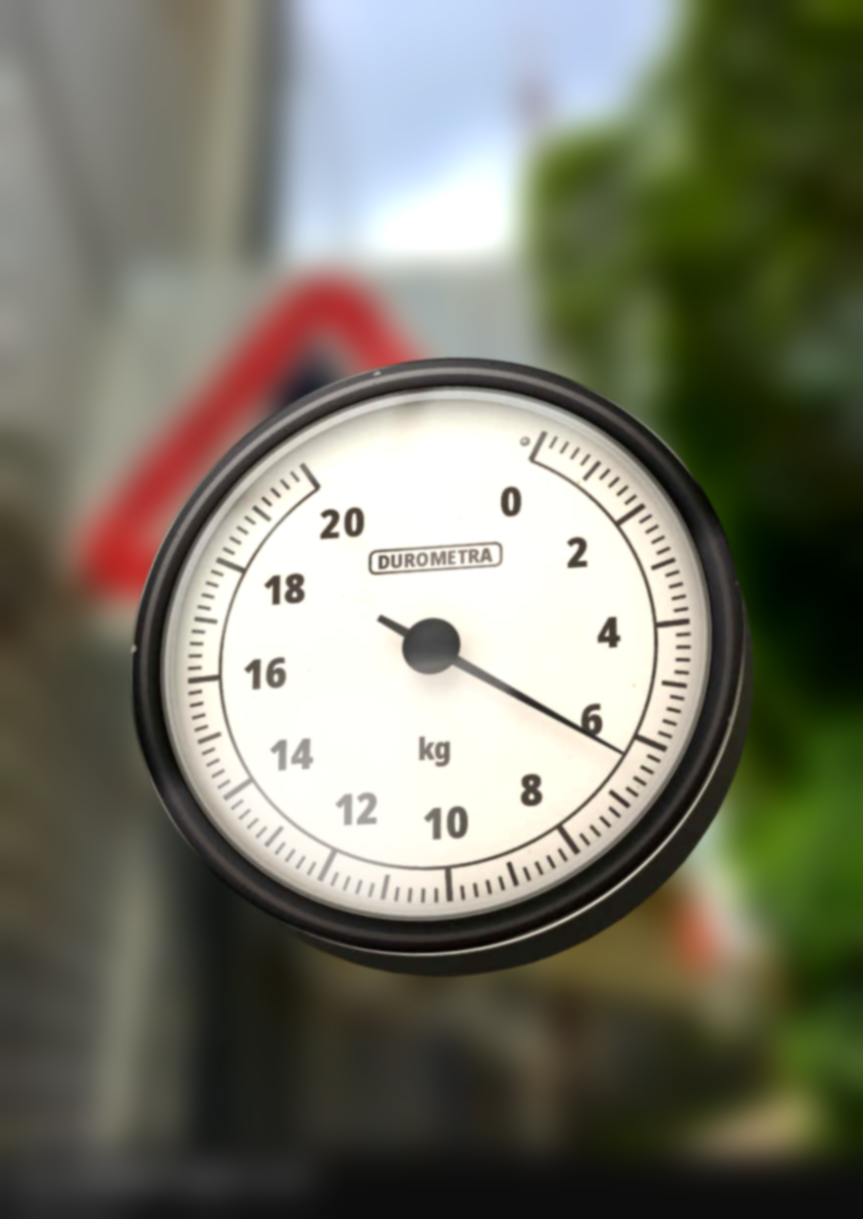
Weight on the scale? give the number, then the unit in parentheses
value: 6.4 (kg)
